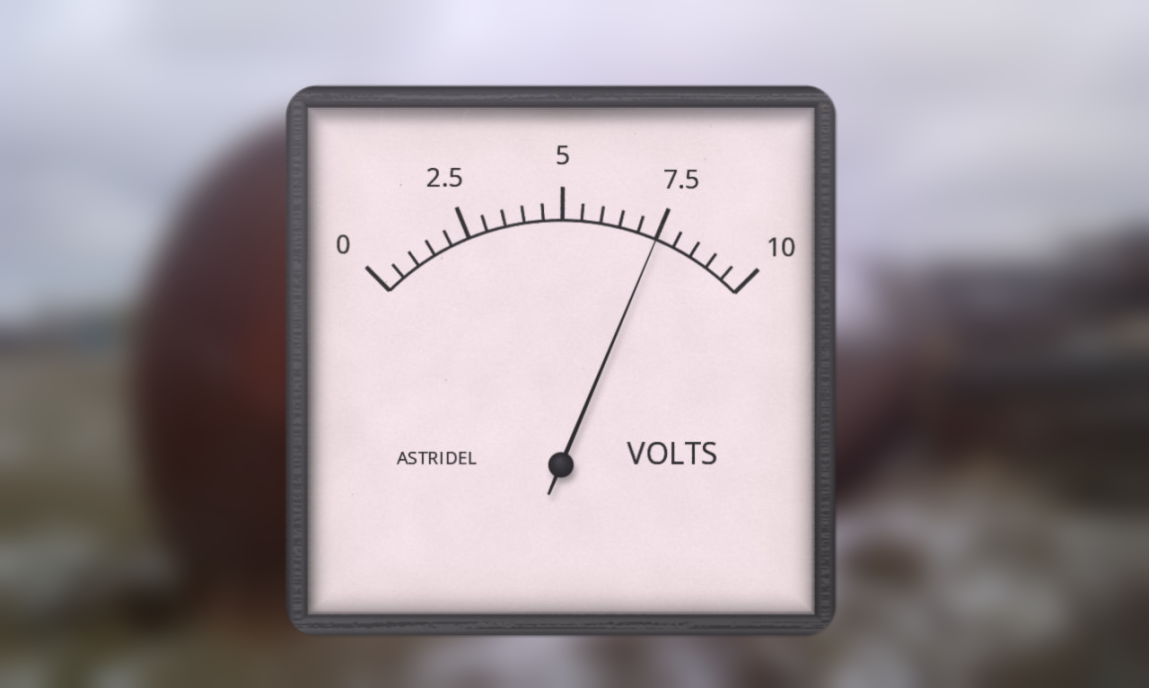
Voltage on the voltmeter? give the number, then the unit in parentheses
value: 7.5 (V)
